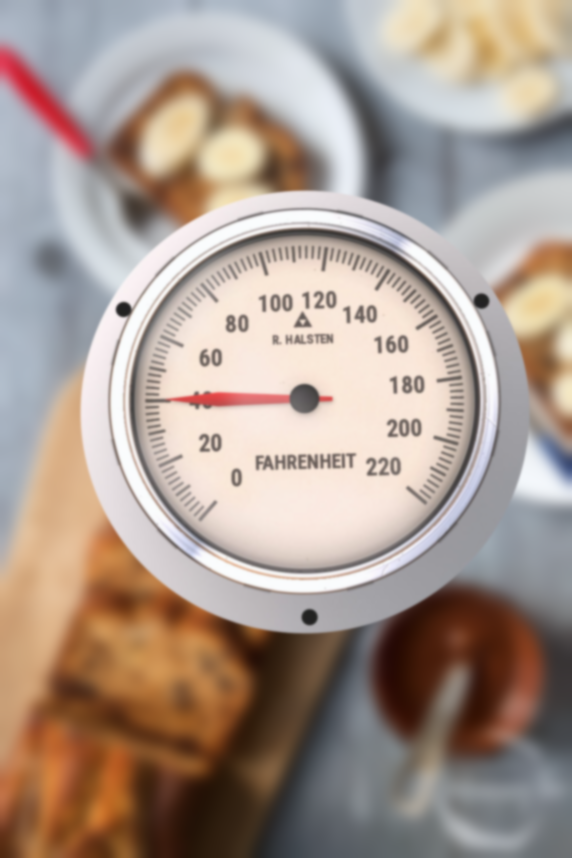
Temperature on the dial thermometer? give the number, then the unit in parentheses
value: 40 (°F)
